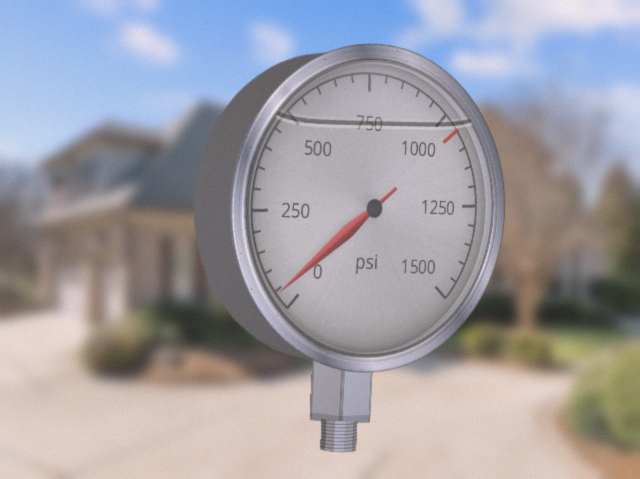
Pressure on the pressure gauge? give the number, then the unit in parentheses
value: 50 (psi)
